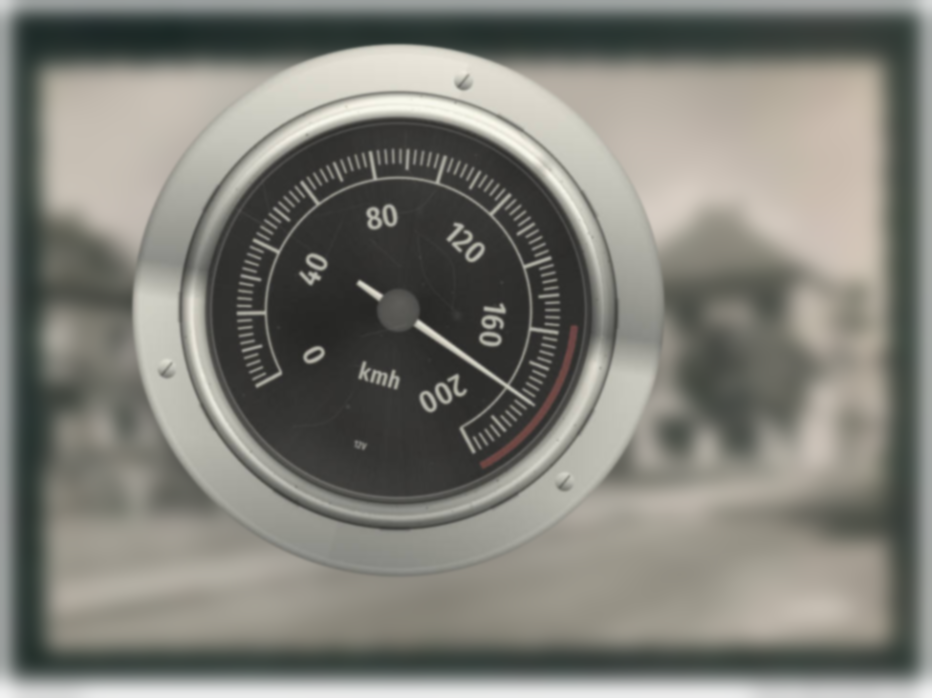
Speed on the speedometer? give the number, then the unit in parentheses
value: 180 (km/h)
